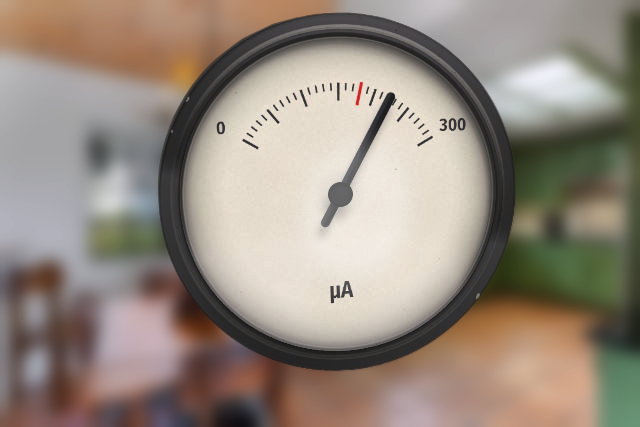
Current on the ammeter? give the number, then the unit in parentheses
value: 220 (µA)
